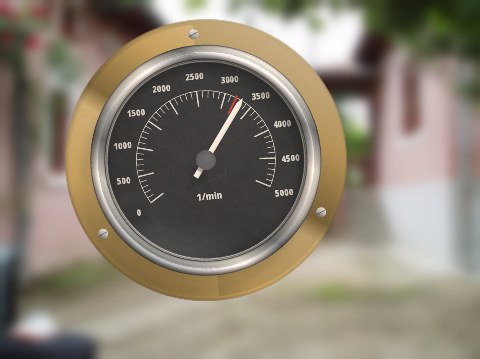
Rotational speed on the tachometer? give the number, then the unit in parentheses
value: 3300 (rpm)
